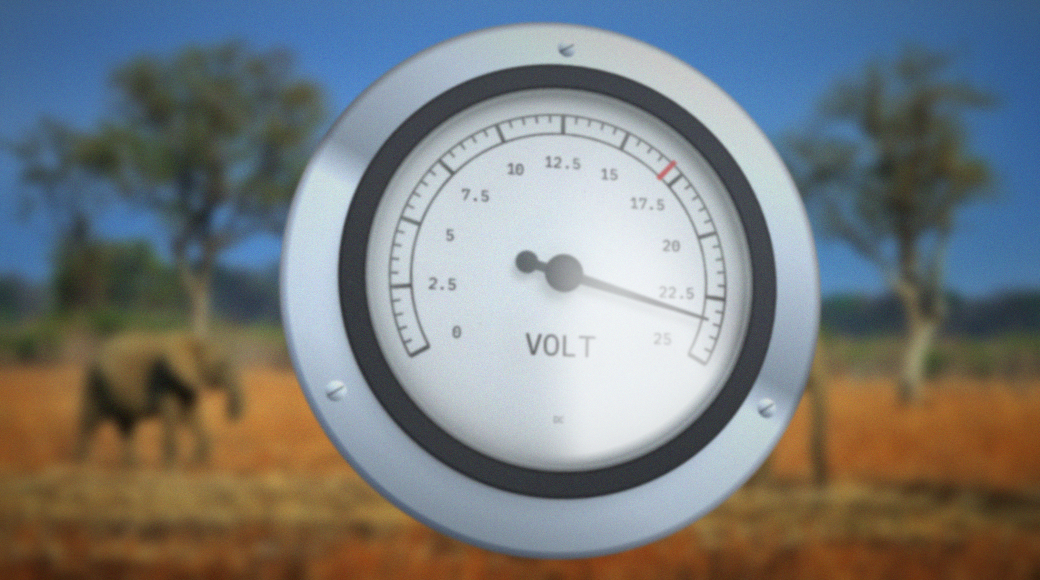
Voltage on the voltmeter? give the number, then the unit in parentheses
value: 23.5 (V)
